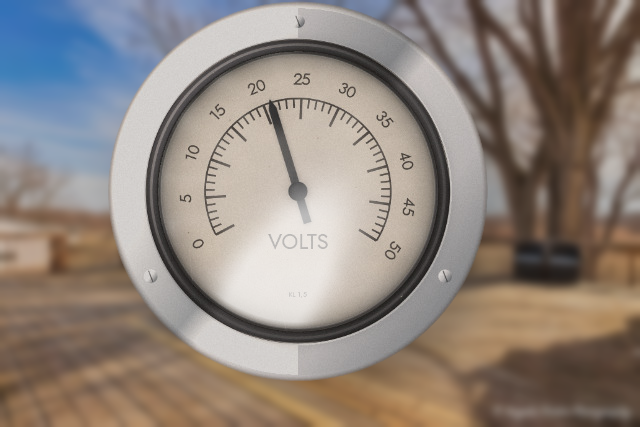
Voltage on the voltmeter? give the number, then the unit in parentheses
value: 21 (V)
